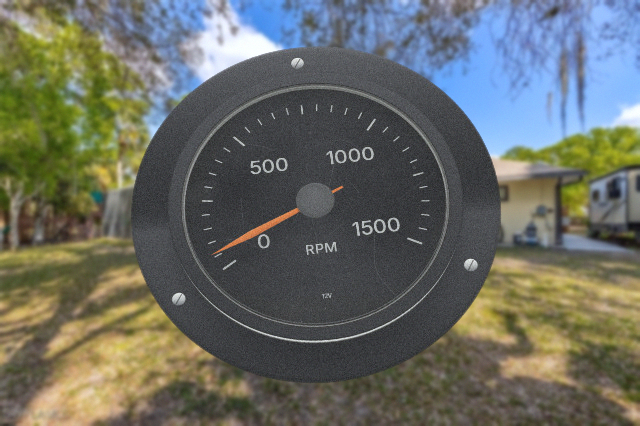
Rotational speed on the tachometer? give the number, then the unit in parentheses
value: 50 (rpm)
